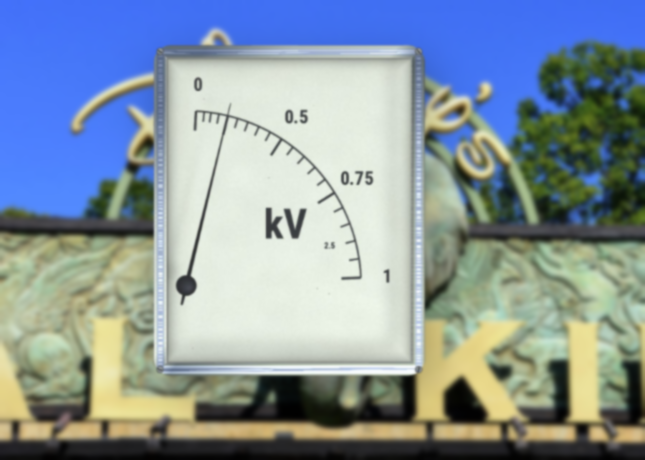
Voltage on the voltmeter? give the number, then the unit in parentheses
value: 0.25 (kV)
